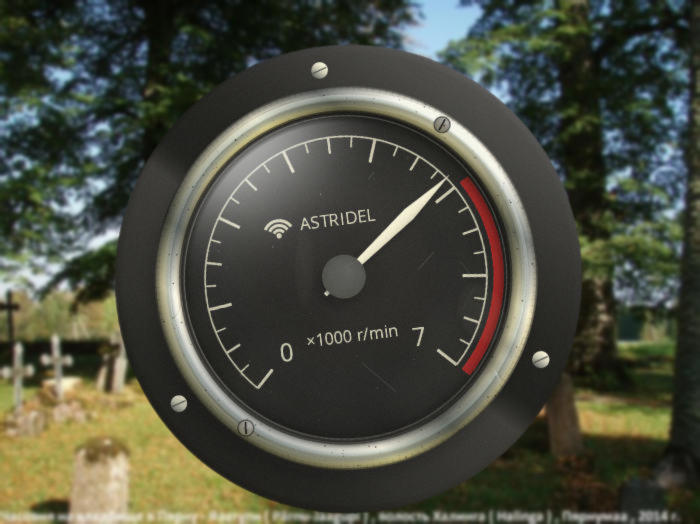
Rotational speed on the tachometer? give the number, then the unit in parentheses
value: 4875 (rpm)
